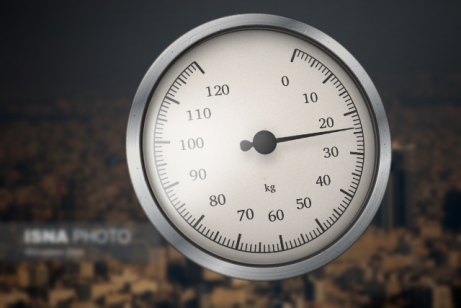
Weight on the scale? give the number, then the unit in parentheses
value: 24 (kg)
